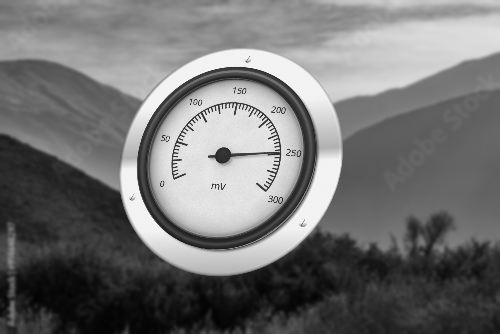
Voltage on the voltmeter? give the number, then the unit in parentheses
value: 250 (mV)
